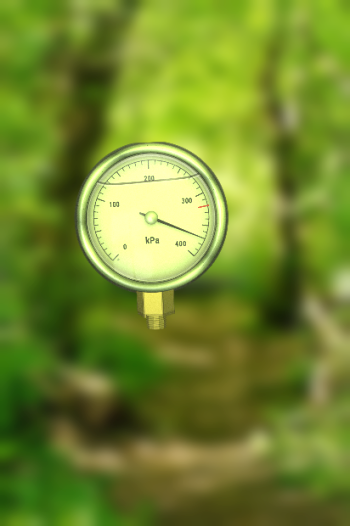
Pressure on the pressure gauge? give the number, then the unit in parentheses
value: 370 (kPa)
